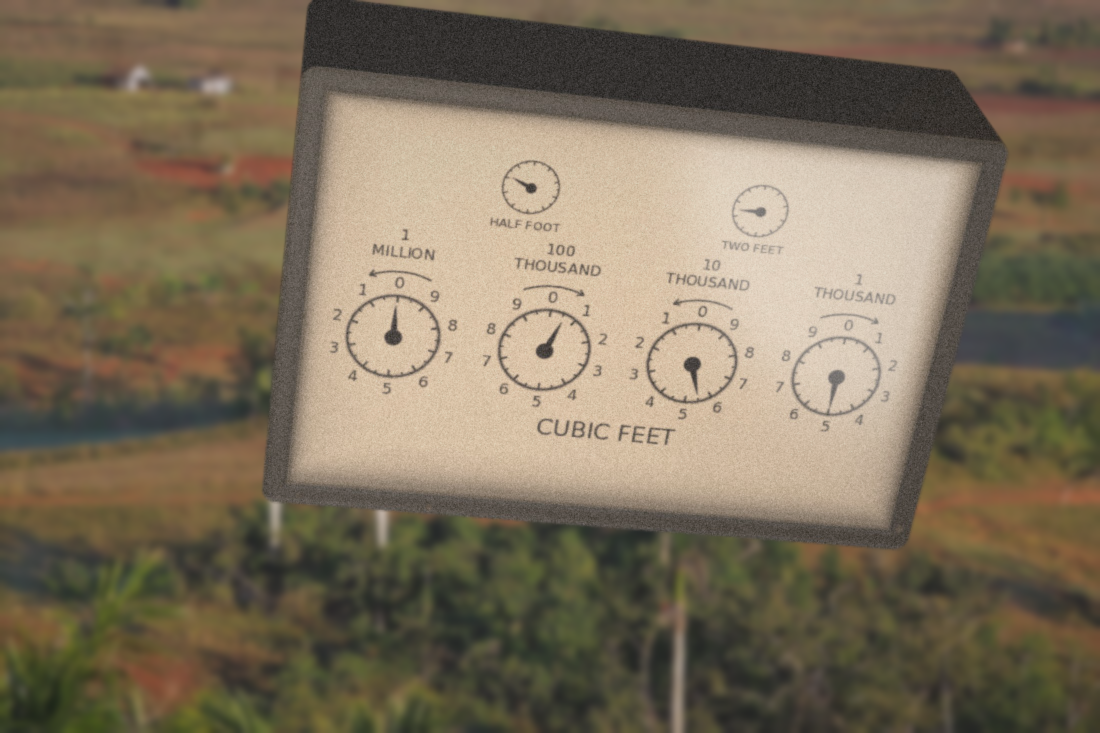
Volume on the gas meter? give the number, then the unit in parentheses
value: 5500 (ft³)
